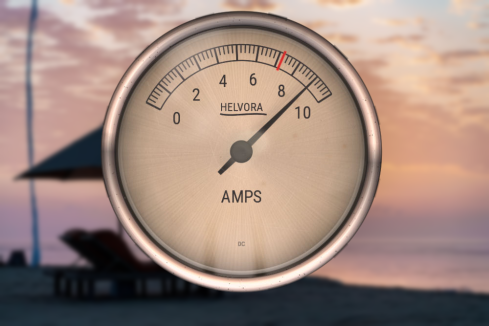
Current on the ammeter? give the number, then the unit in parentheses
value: 9 (A)
